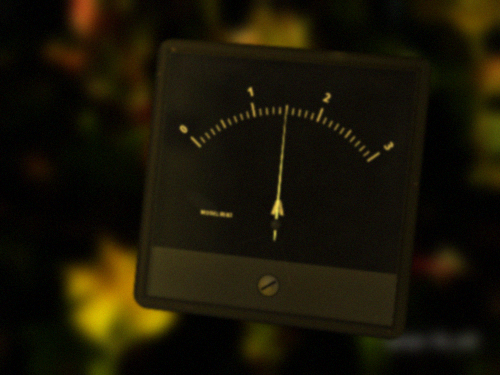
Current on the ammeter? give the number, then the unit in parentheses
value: 1.5 (A)
